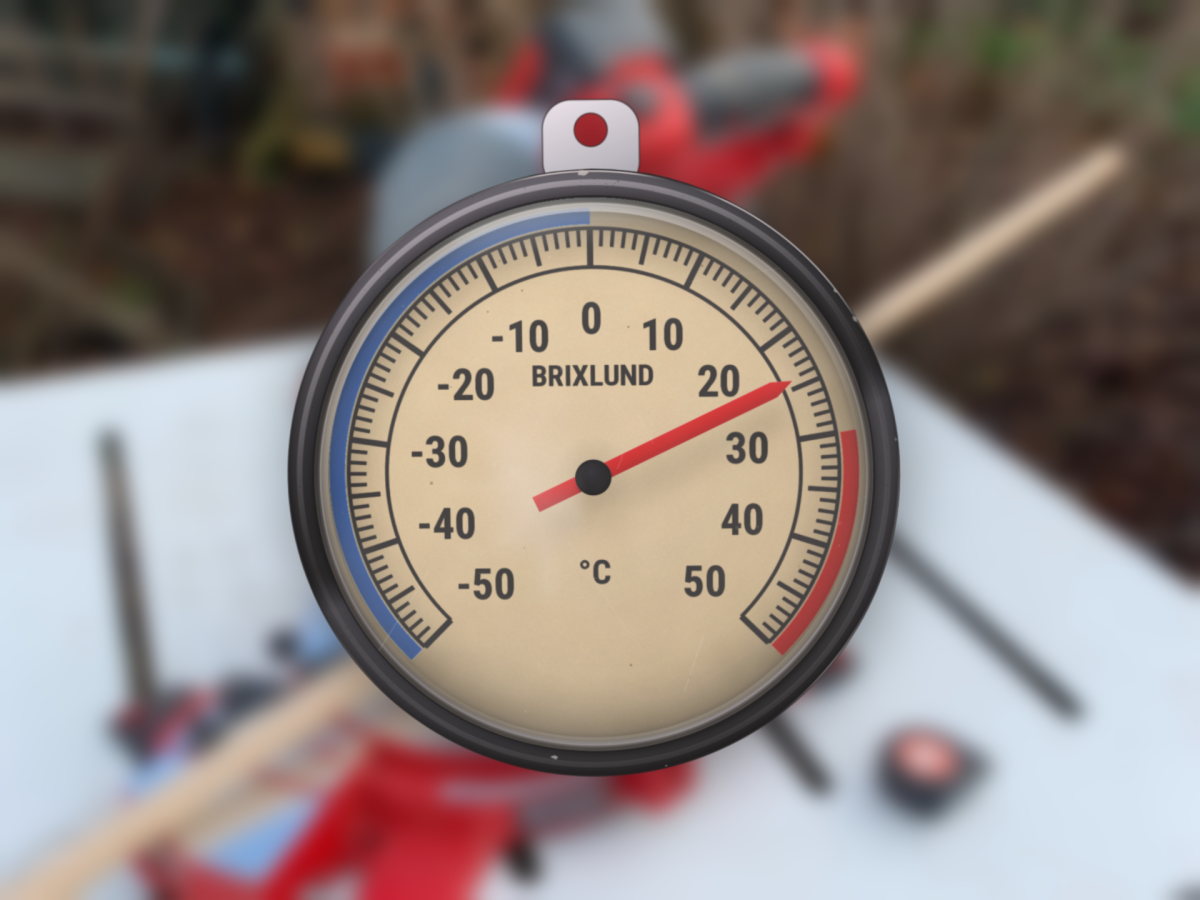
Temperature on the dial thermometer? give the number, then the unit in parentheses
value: 24 (°C)
